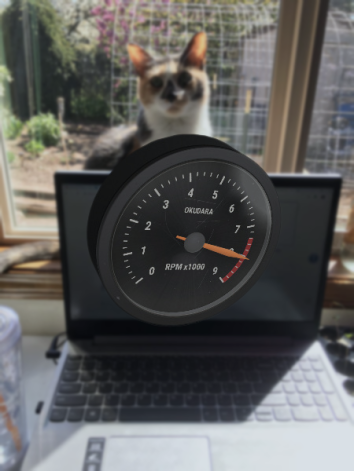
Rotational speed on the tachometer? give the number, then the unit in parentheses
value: 8000 (rpm)
